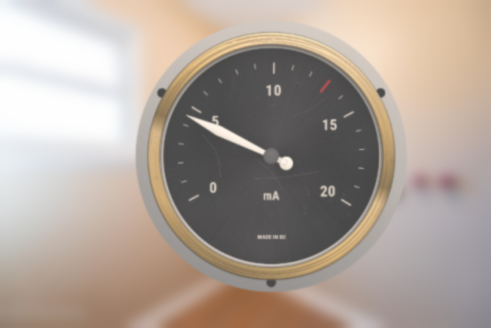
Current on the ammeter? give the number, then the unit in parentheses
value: 4.5 (mA)
